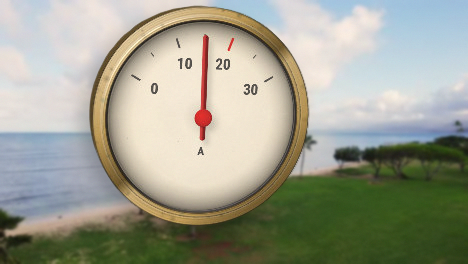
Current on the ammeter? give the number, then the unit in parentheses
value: 15 (A)
